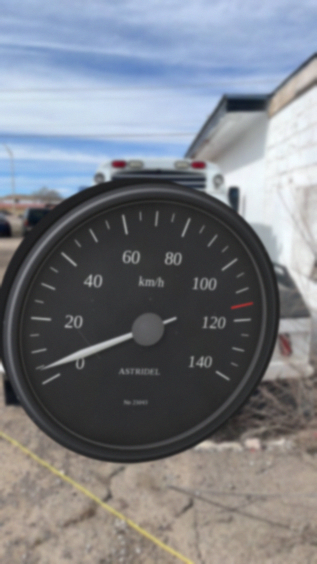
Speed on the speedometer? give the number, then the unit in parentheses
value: 5 (km/h)
